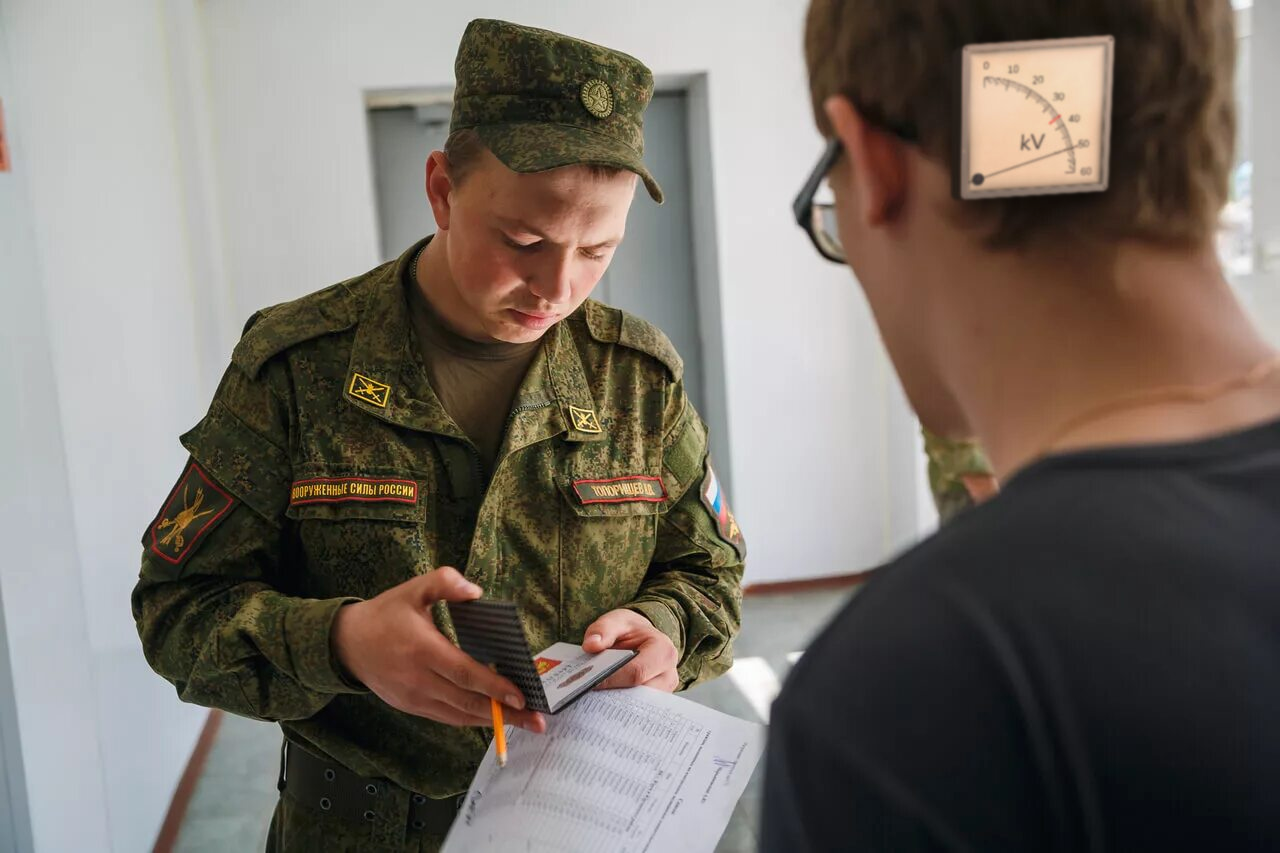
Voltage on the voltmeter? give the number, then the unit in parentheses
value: 50 (kV)
